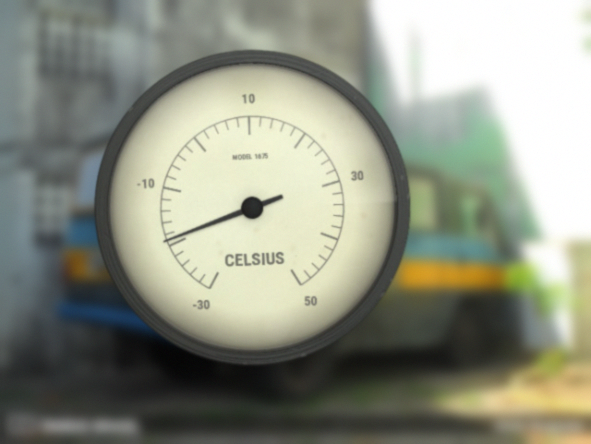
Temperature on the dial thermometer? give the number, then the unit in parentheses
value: -19 (°C)
